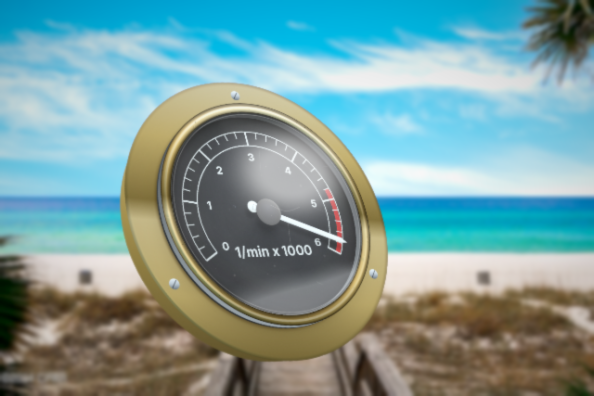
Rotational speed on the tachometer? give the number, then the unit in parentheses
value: 5800 (rpm)
